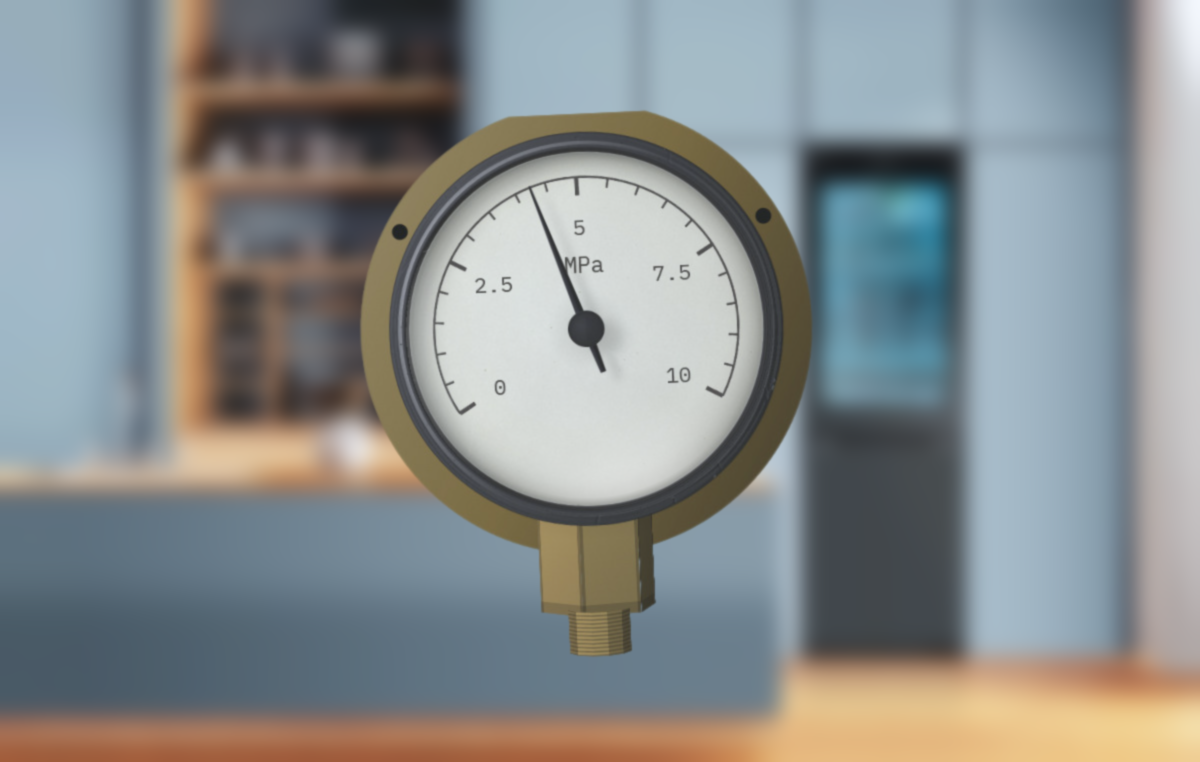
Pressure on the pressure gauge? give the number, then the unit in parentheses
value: 4.25 (MPa)
